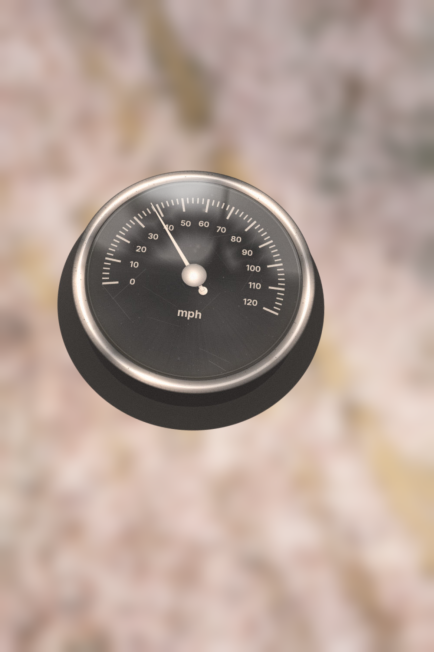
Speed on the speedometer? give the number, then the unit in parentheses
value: 38 (mph)
